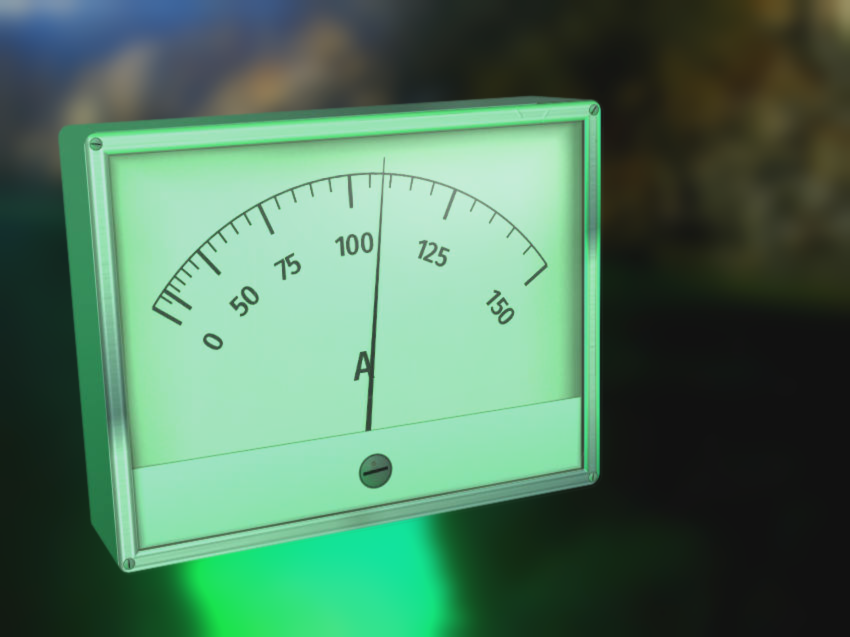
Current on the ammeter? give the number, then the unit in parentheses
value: 107.5 (A)
